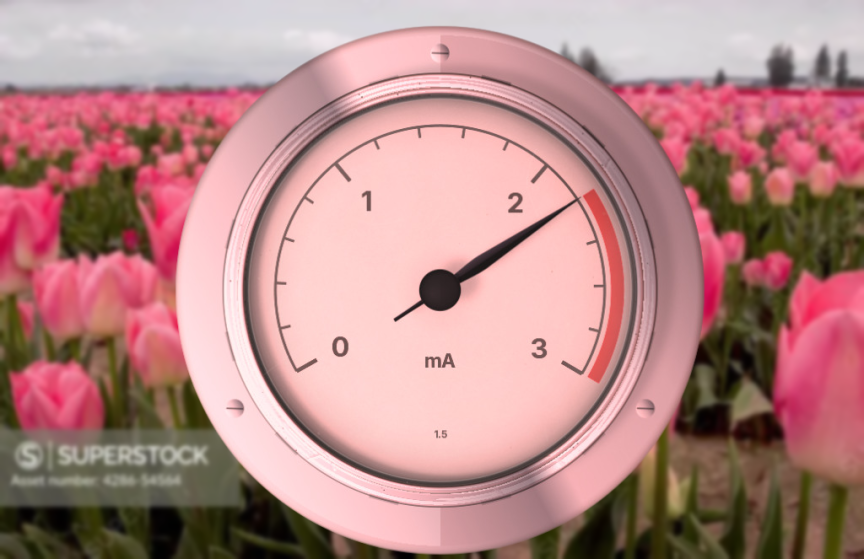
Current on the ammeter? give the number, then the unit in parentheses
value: 2.2 (mA)
